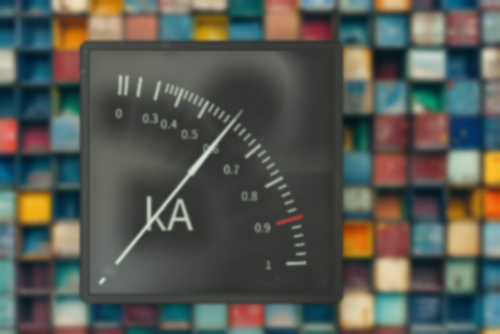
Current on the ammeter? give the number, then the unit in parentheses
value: 0.6 (kA)
